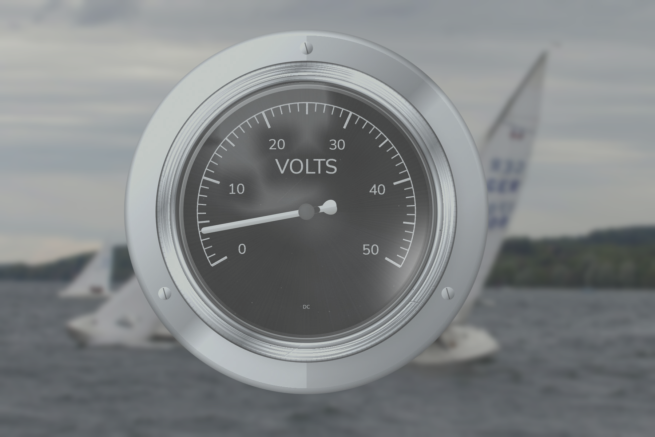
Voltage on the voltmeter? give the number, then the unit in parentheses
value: 4 (V)
